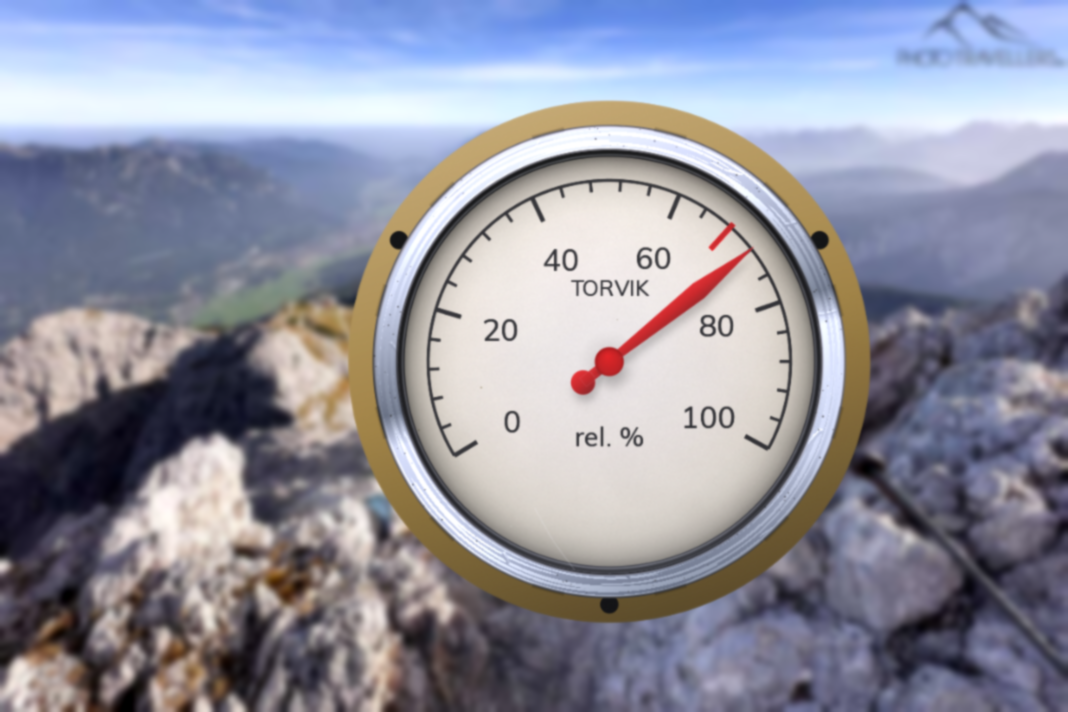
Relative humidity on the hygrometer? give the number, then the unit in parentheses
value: 72 (%)
